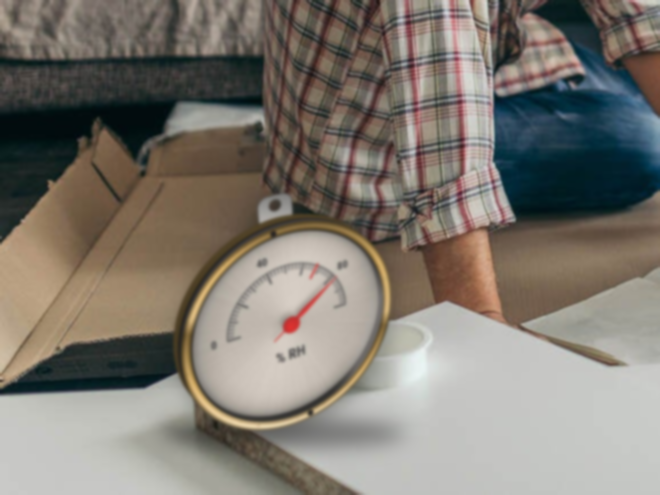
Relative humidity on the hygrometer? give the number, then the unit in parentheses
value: 80 (%)
